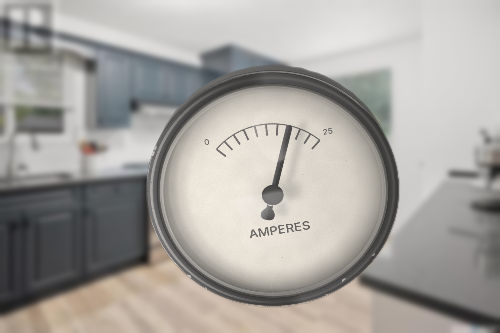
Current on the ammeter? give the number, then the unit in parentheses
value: 17.5 (A)
